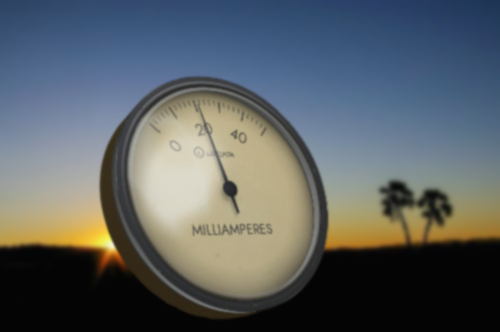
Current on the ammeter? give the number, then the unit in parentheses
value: 20 (mA)
